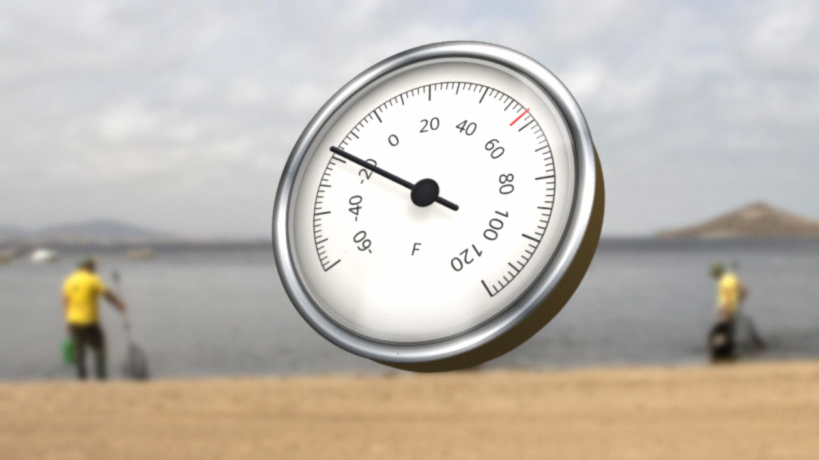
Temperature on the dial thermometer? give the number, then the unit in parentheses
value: -18 (°F)
